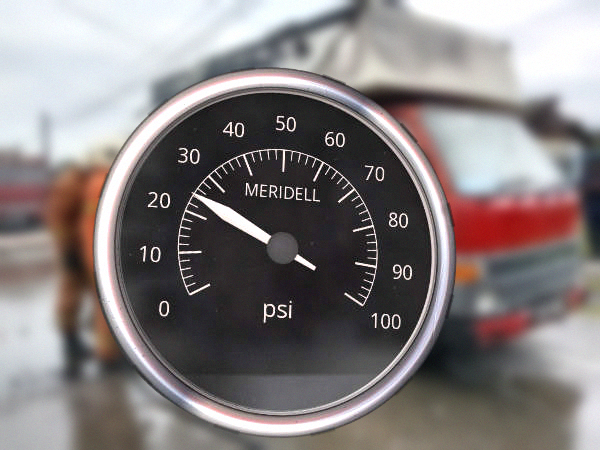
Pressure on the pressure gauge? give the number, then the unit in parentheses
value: 24 (psi)
